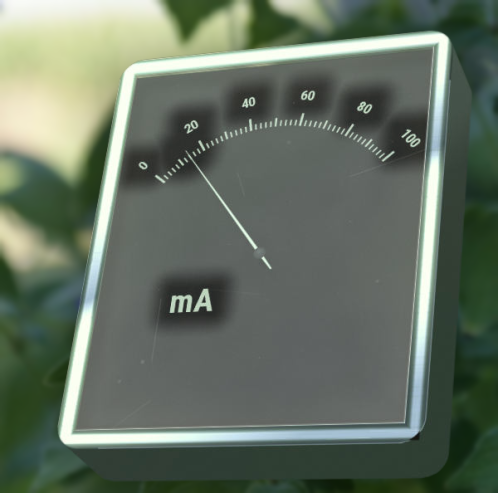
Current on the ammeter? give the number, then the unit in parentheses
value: 14 (mA)
